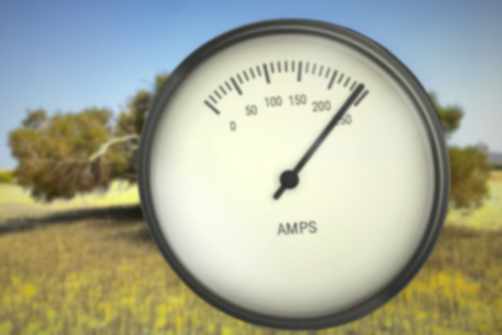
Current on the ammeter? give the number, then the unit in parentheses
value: 240 (A)
